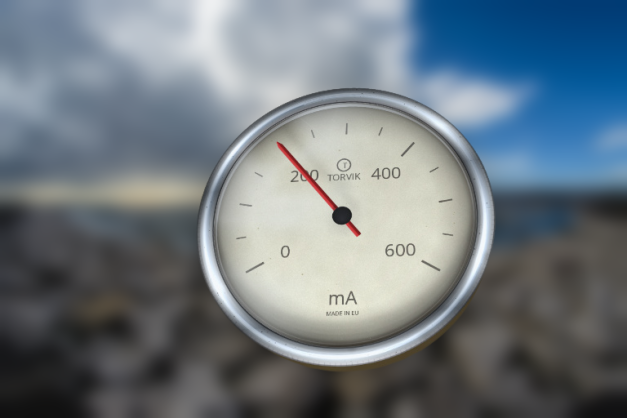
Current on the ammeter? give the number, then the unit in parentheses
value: 200 (mA)
